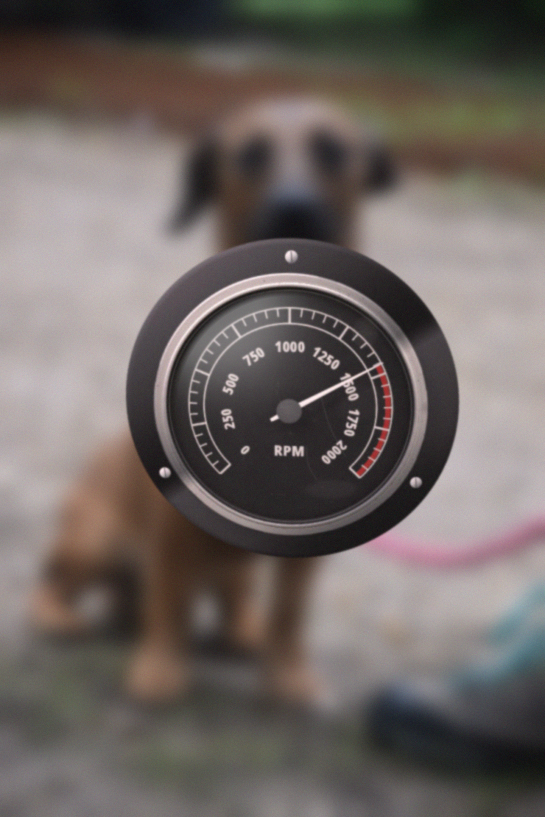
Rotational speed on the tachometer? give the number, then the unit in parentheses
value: 1450 (rpm)
